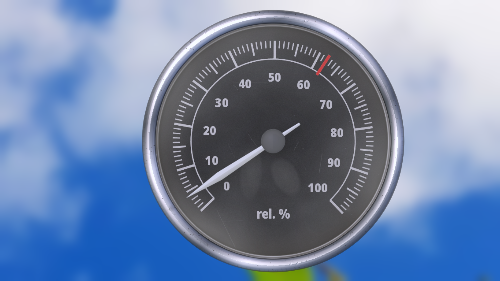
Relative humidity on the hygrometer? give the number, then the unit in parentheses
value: 4 (%)
